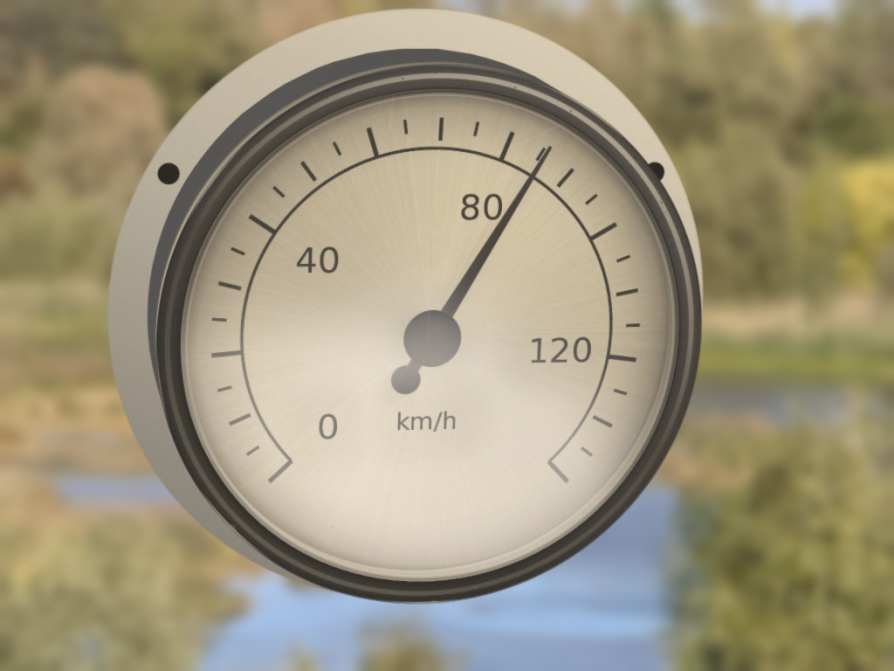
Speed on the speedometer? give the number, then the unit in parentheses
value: 85 (km/h)
